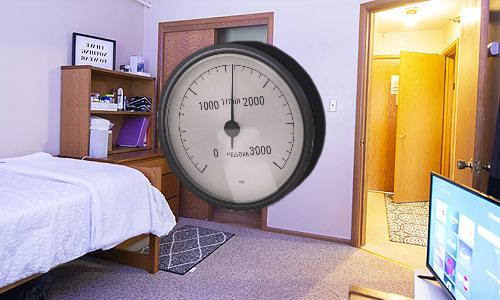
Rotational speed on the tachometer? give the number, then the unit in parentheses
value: 1600 (rpm)
